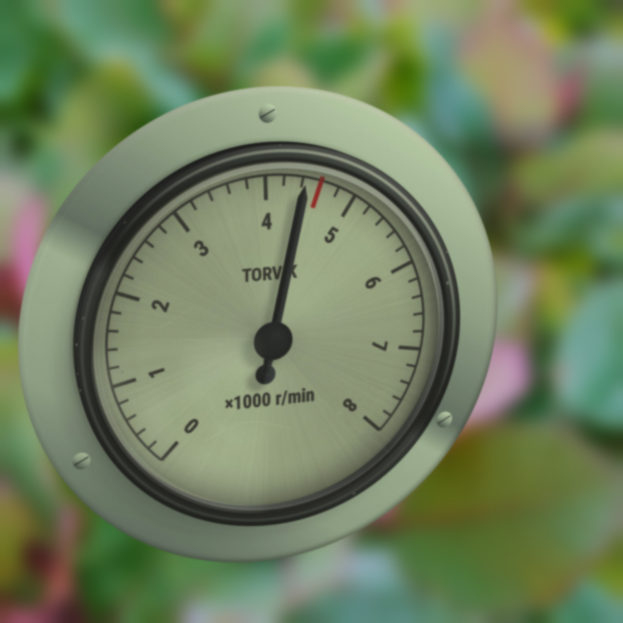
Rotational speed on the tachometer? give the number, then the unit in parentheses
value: 4400 (rpm)
